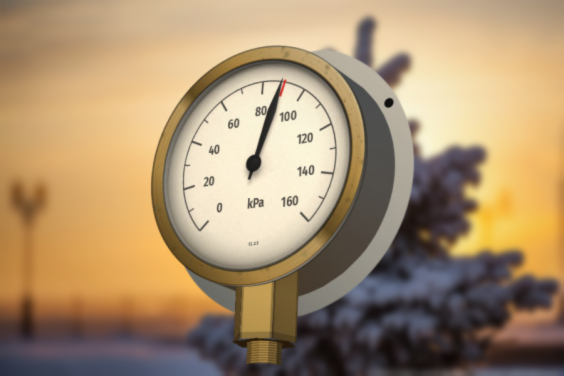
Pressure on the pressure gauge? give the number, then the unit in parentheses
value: 90 (kPa)
